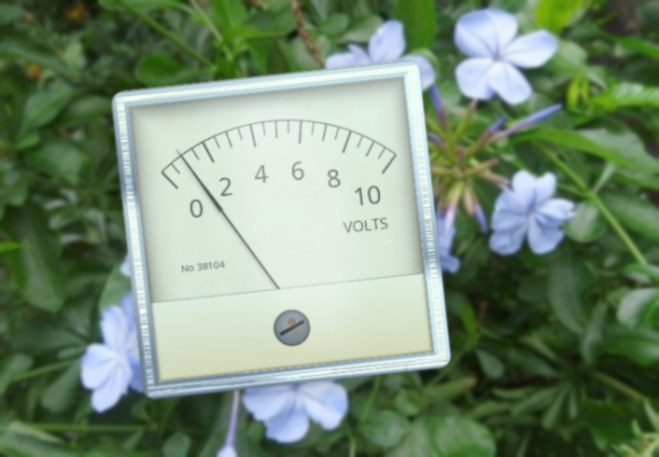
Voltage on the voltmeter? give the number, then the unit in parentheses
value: 1 (V)
